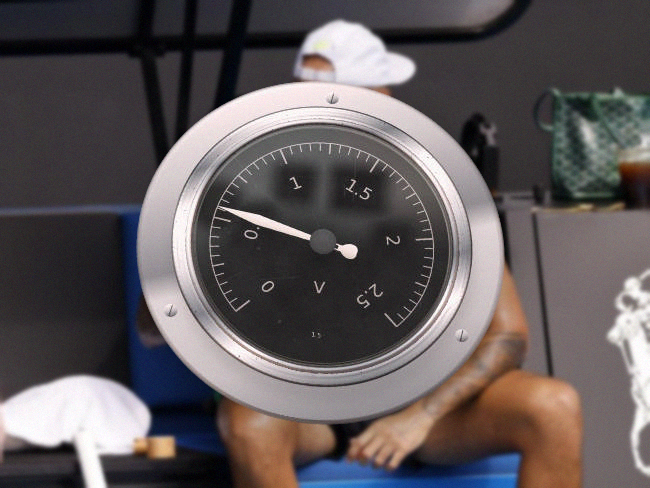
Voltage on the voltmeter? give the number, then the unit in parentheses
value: 0.55 (V)
